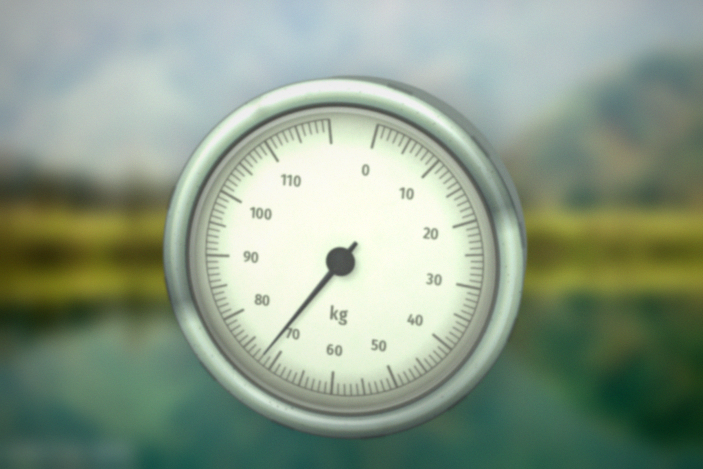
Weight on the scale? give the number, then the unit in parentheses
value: 72 (kg)
